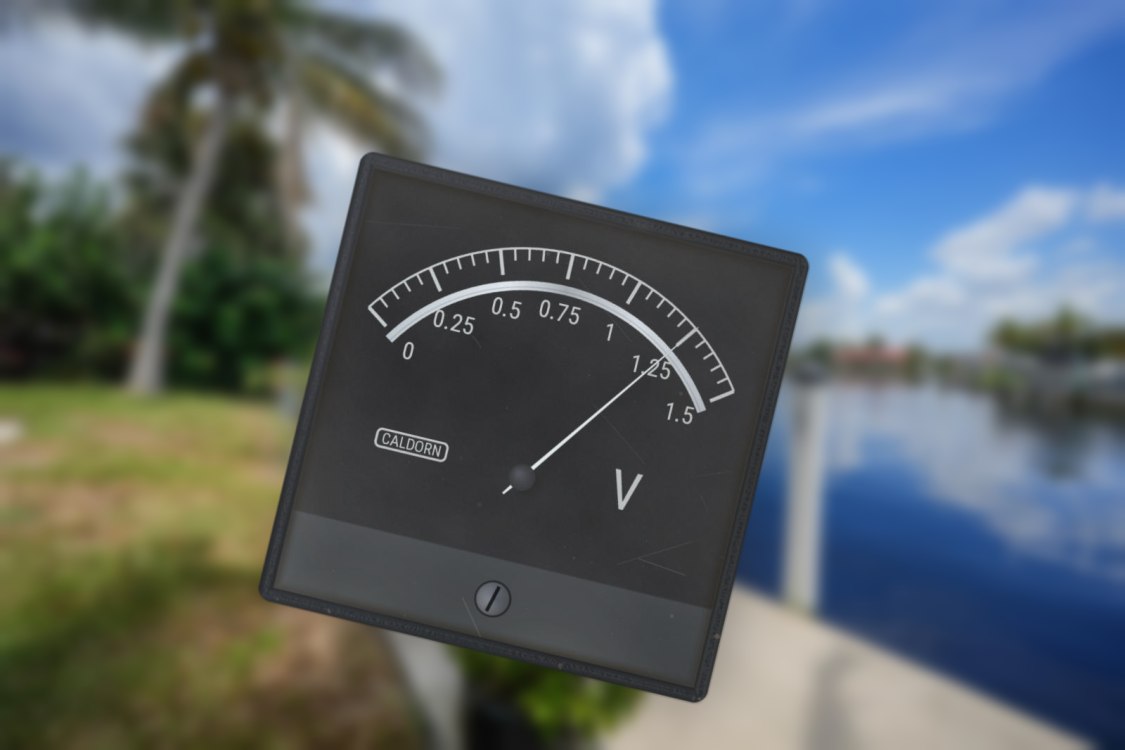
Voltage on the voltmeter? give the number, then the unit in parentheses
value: 1.25 (V)
